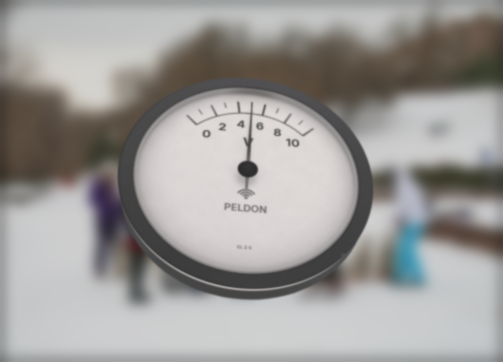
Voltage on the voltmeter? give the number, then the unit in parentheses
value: 5 (V)
